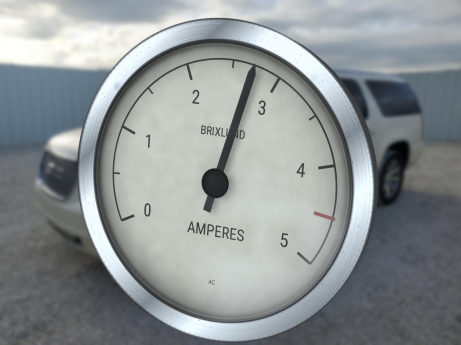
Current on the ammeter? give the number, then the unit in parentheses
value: 2.75 (A)
